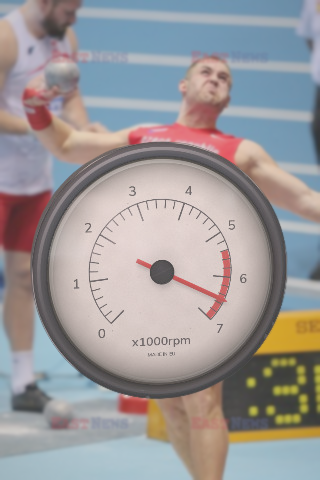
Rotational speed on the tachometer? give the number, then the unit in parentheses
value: 6500 (rpm)
